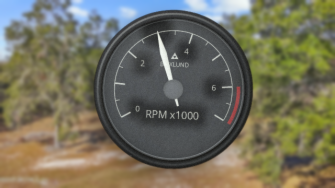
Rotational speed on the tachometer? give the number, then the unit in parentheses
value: 3000 (rpm)
